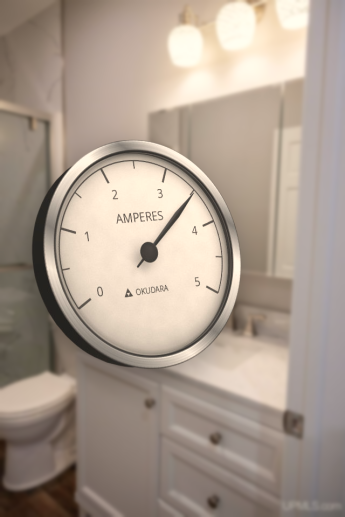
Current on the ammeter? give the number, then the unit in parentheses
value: 3.5 (A)
